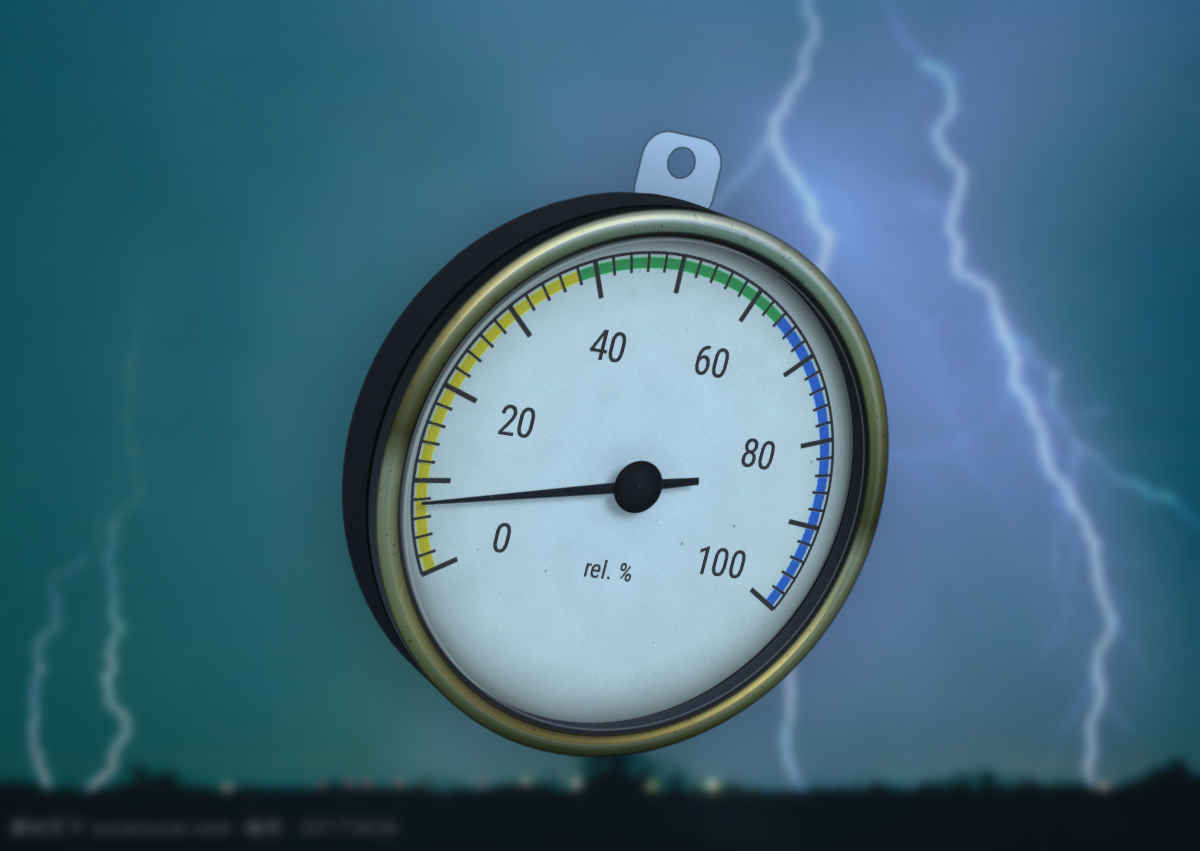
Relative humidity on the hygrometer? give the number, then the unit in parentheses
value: 8 (%)
